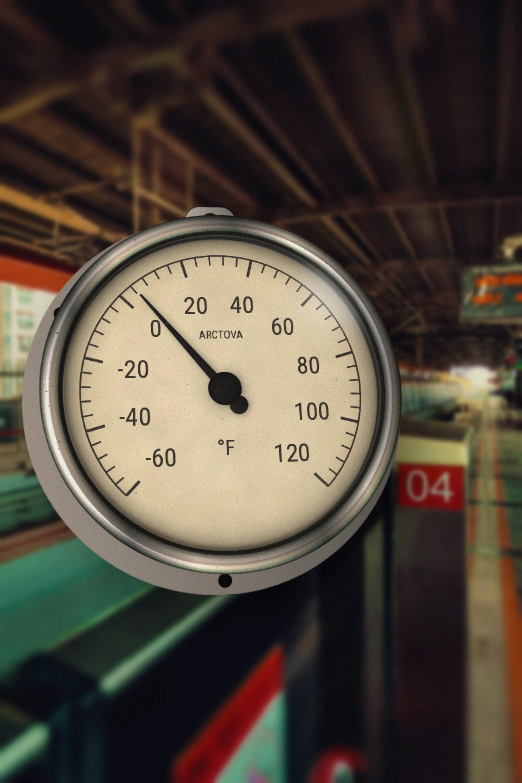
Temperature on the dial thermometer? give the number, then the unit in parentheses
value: 4 (°F)
